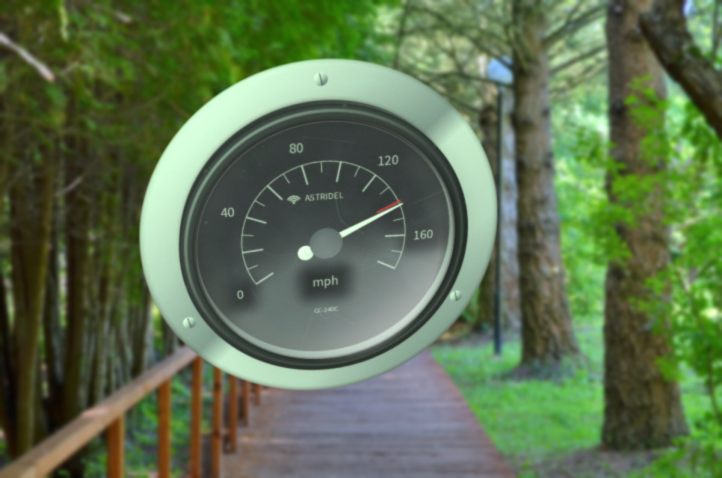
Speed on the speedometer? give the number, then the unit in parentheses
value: 140 (mph)
